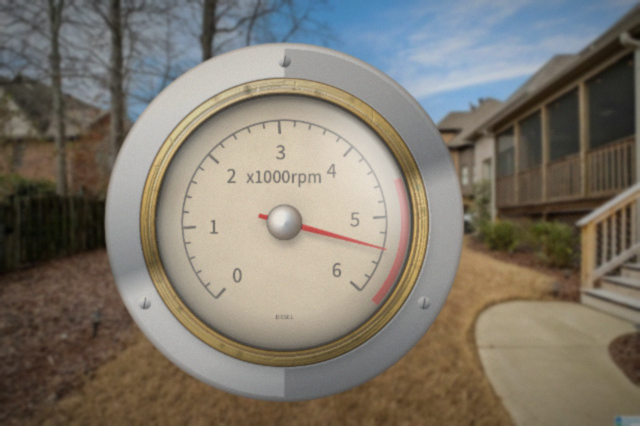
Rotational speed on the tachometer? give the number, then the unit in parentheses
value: 5400 (rpm)
